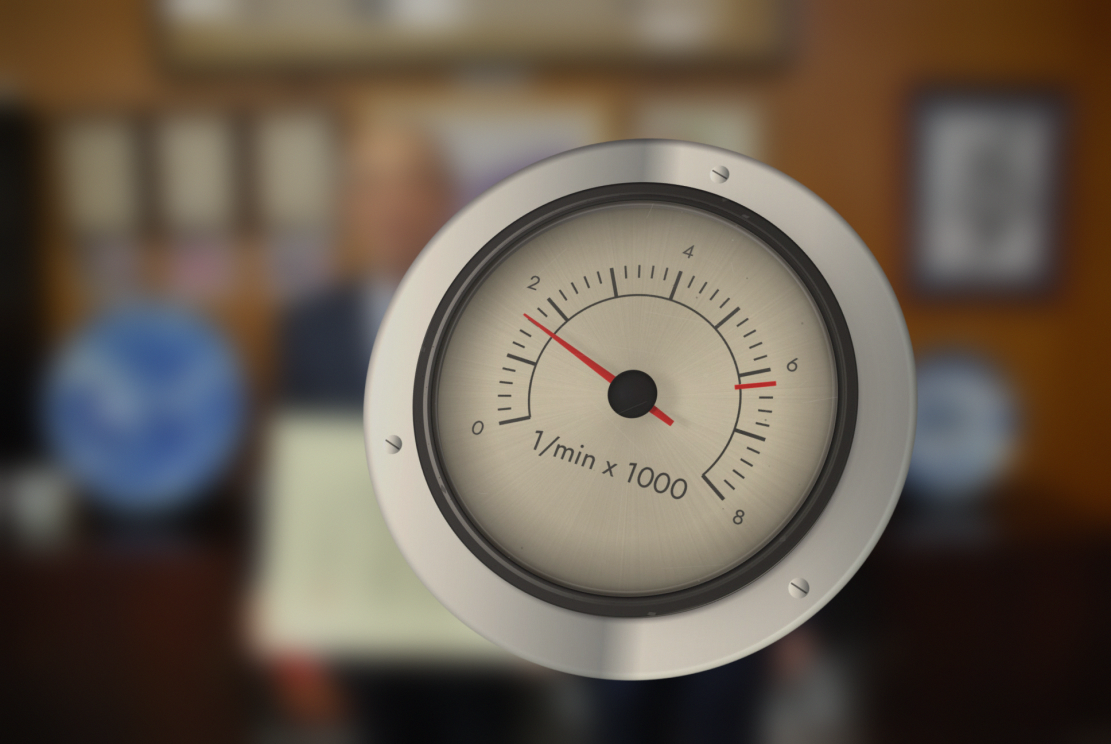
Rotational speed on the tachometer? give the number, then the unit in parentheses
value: 1600 (rpm)
